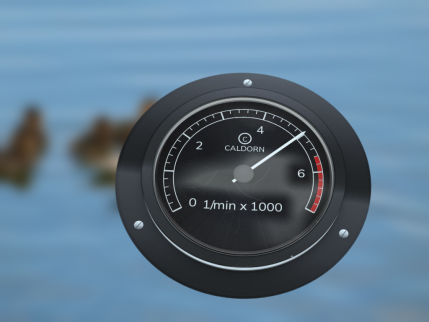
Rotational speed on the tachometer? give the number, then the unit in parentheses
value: 5000 (rpm)
